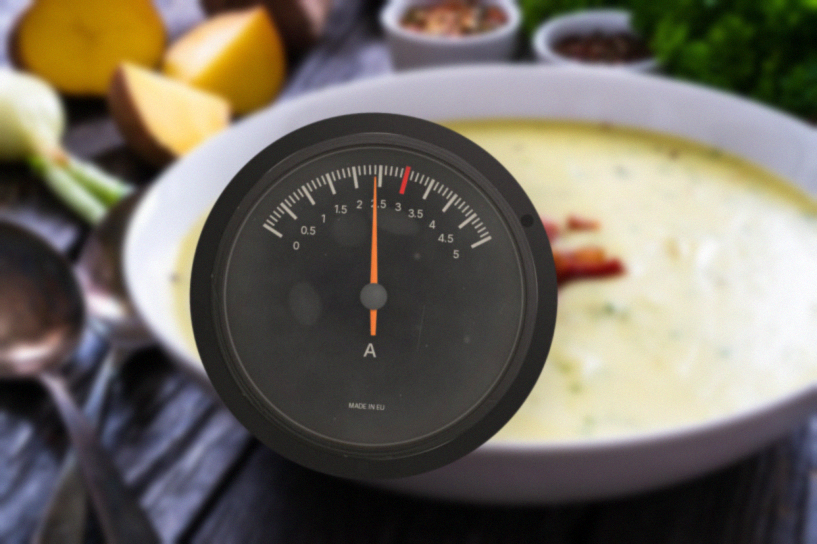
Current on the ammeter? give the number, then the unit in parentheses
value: 2.4 (A)
